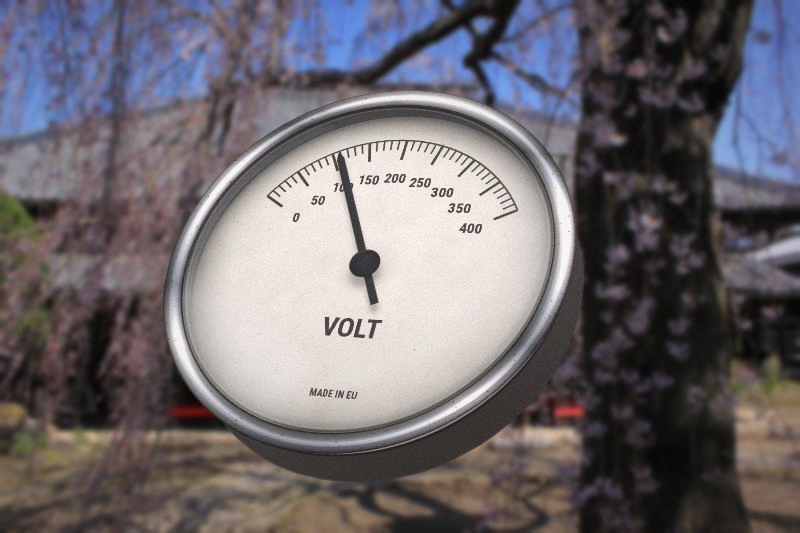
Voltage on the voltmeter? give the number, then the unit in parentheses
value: 110 (V)
